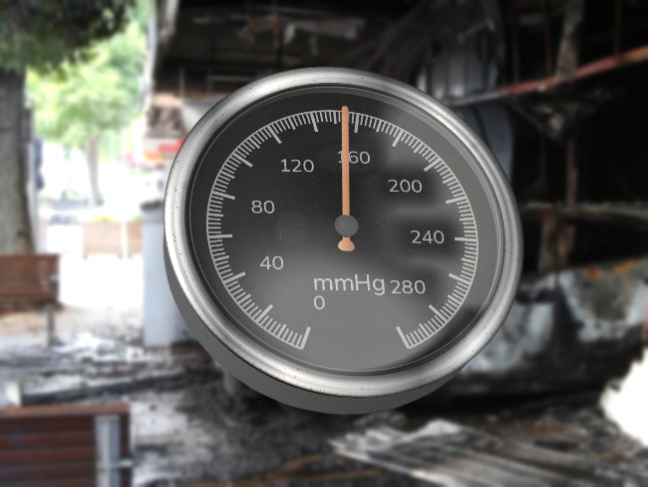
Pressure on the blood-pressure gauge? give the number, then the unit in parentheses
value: 154 (mmHg)
